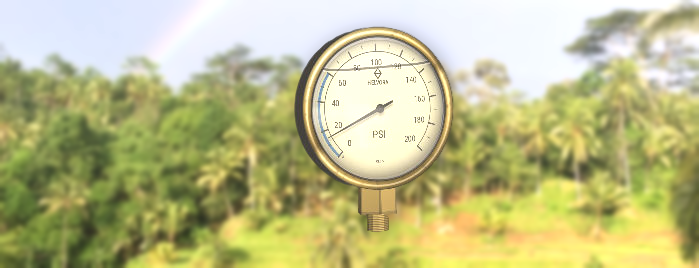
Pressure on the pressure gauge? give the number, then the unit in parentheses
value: 15 (psi)
